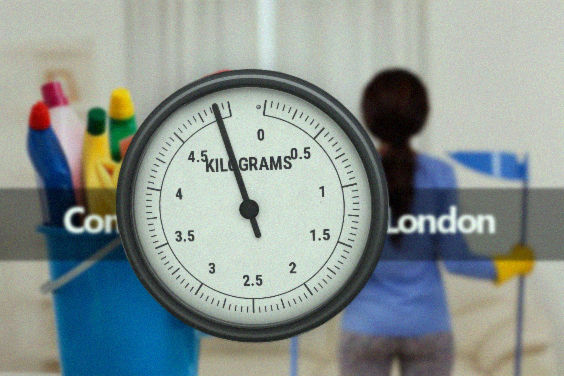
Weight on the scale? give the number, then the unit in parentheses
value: 4.9 (kg)
